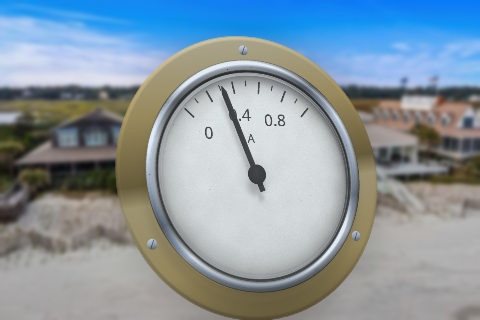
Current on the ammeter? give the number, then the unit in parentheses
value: 0.3 (A)
